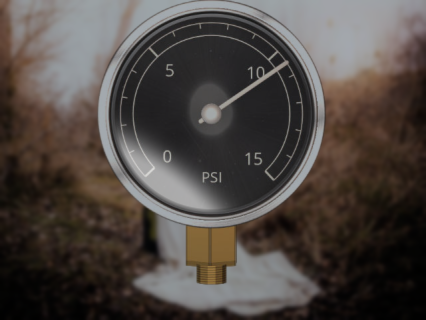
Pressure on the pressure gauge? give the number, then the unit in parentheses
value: 10.5 (psi)
